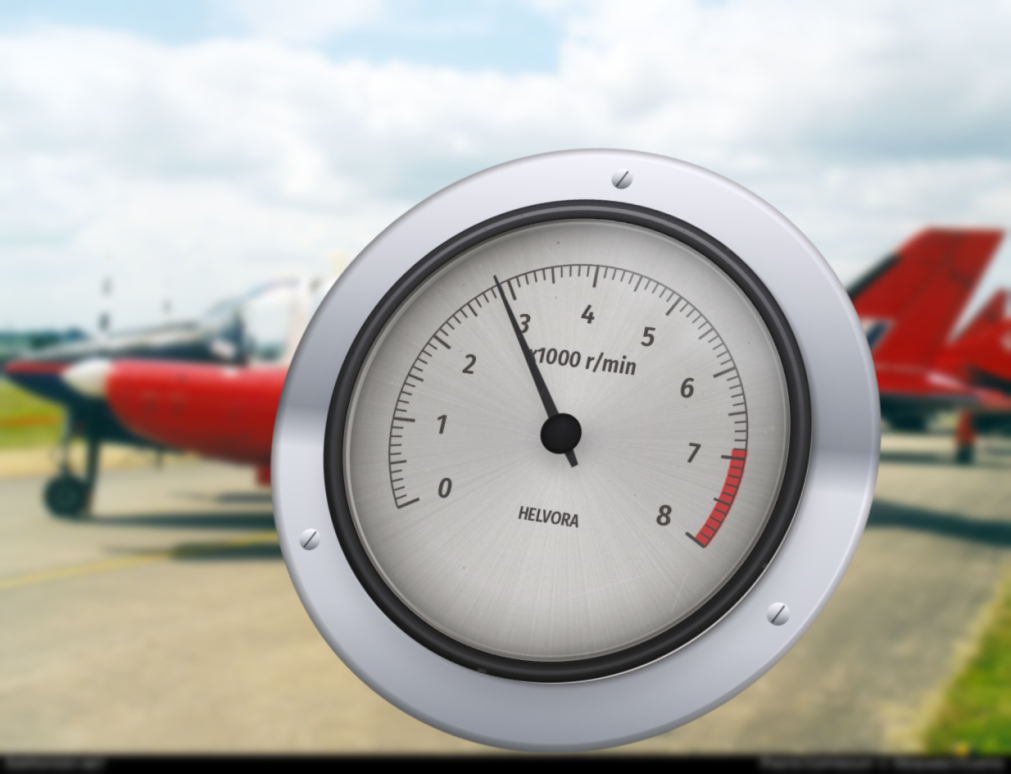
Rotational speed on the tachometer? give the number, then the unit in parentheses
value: 2900 (rpm)
